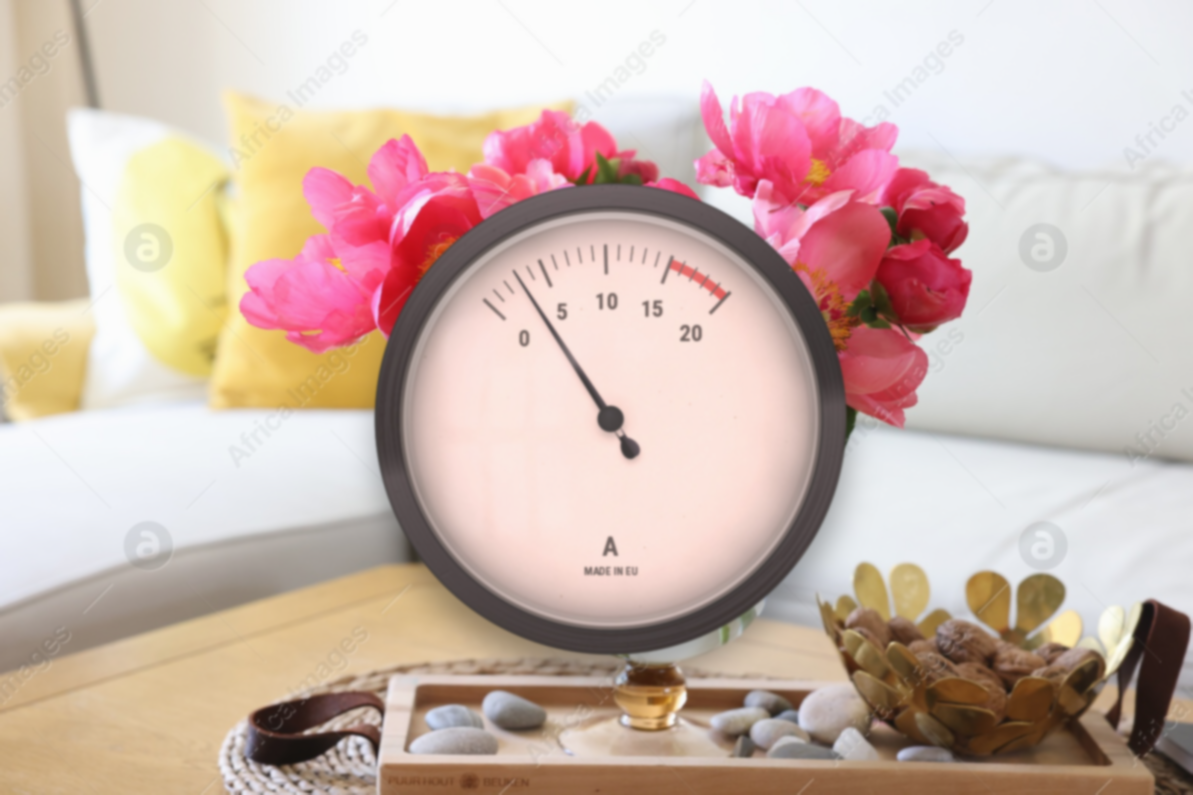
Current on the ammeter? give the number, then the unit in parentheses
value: 3 (A)
